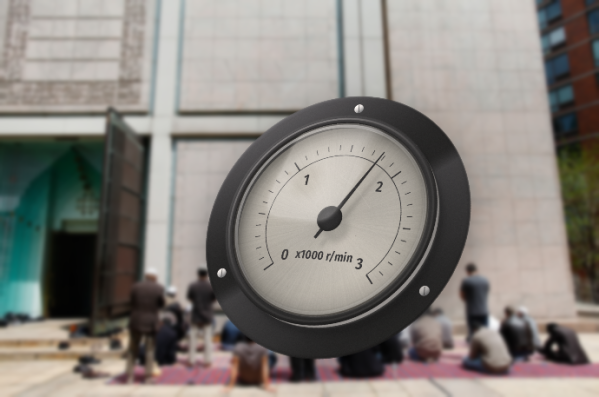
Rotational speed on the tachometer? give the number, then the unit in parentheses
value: 1800 (rpm)
